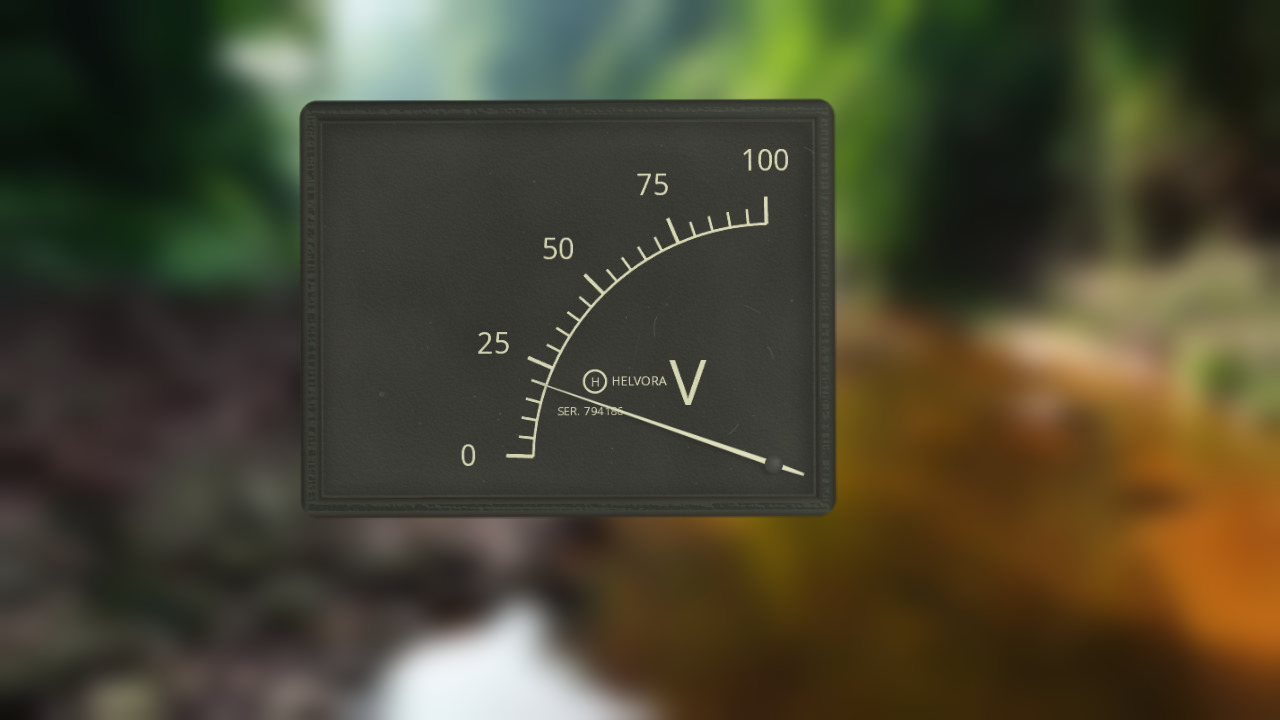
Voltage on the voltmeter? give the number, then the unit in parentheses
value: 20 (V)
